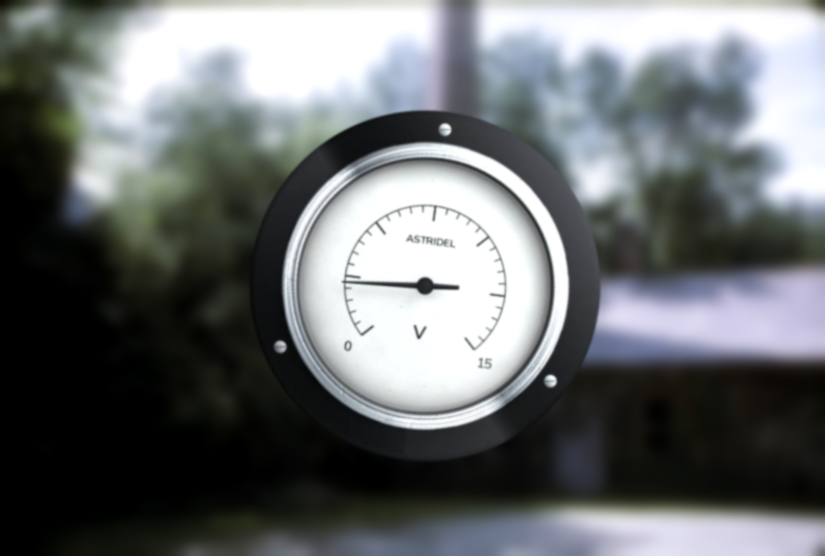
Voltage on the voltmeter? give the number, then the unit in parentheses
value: 2.25 (V)
